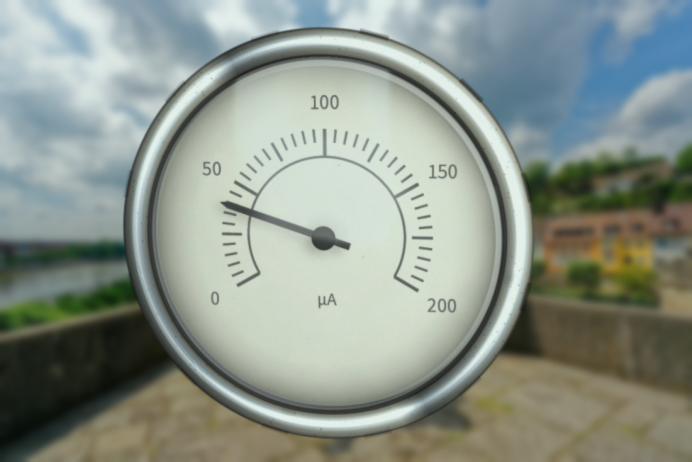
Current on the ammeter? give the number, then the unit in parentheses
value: 40 (µA)
